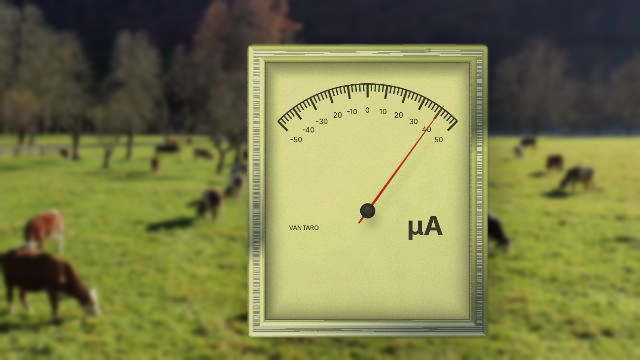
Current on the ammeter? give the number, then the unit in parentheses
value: 40 (µA)
